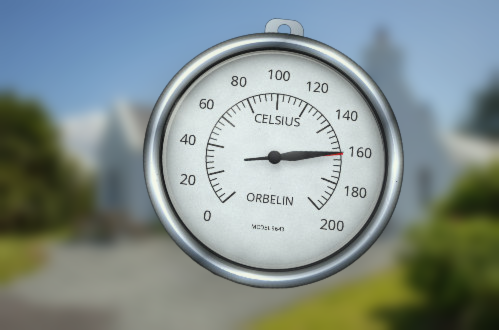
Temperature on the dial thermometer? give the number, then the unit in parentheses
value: 160 (°C)
